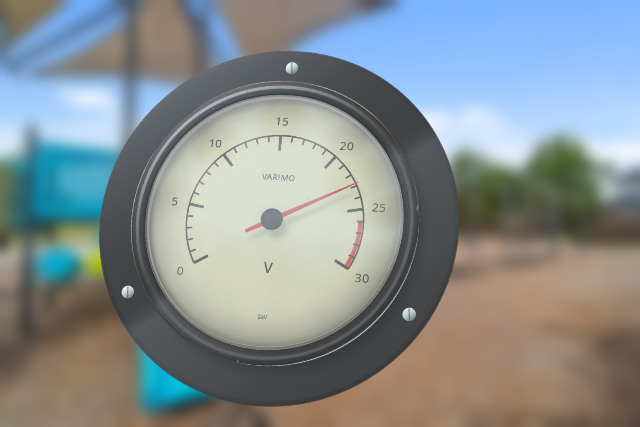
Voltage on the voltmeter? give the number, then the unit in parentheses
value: 23 (V)
